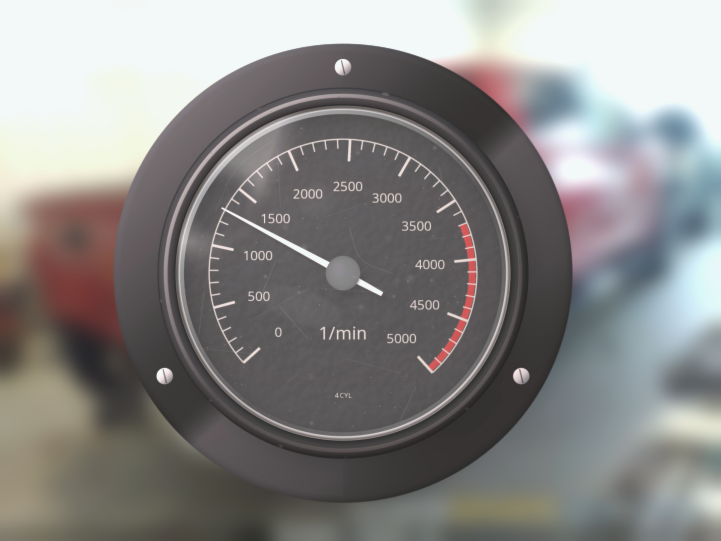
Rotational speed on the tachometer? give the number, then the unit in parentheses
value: 1300 (rpm)
